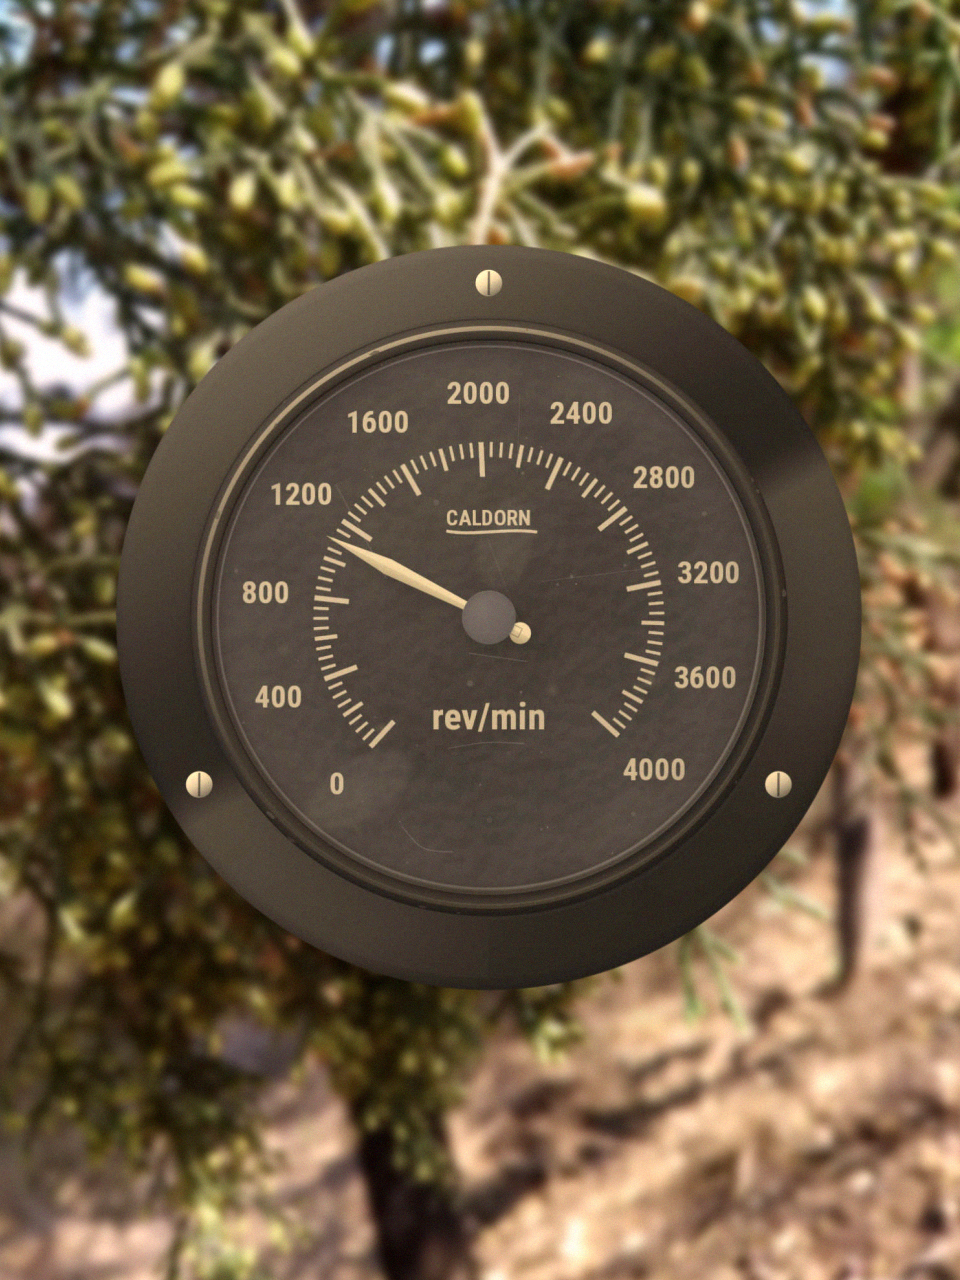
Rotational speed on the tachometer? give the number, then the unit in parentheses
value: 1100 (rpm)
